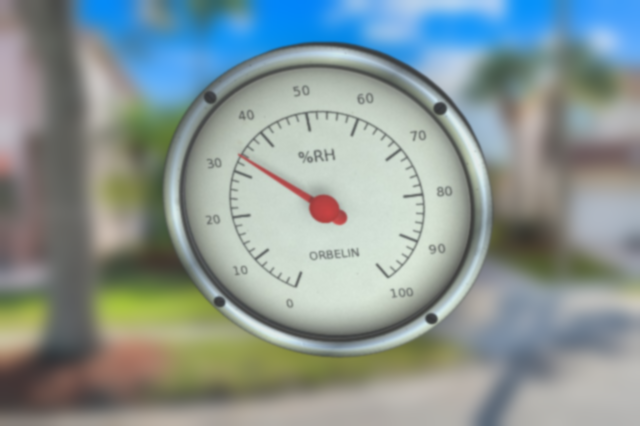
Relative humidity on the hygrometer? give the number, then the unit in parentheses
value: 34 (%)
